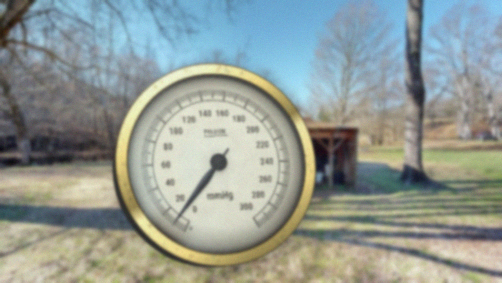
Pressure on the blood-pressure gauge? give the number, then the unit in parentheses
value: 10 (mmHg)
